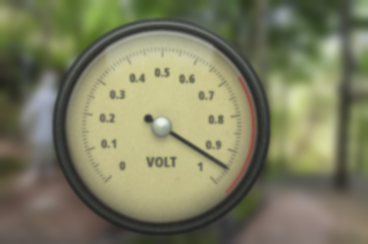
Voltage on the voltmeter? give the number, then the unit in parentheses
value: 0.95 (V)
